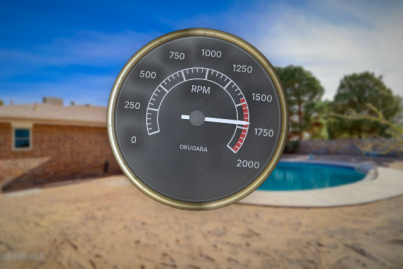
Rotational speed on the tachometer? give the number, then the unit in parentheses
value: 1700 (rpm)
